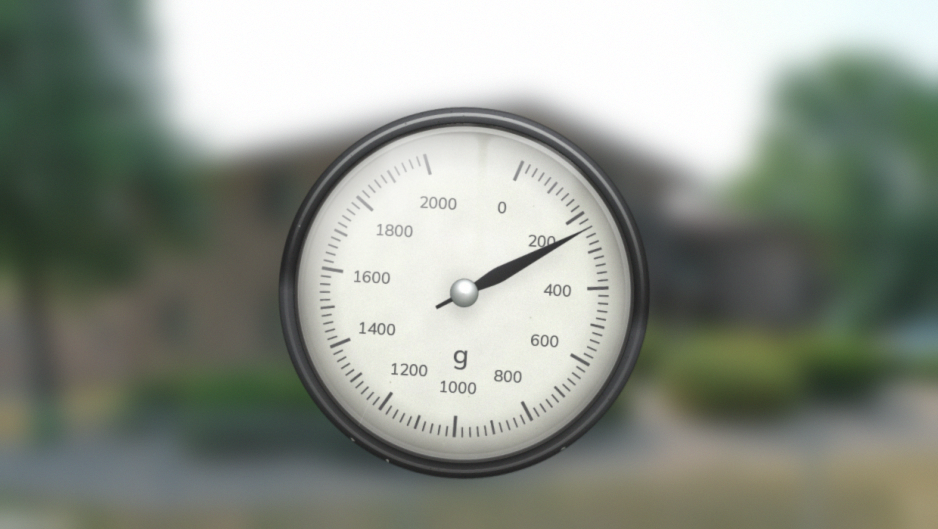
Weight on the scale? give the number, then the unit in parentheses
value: 240 (g)
